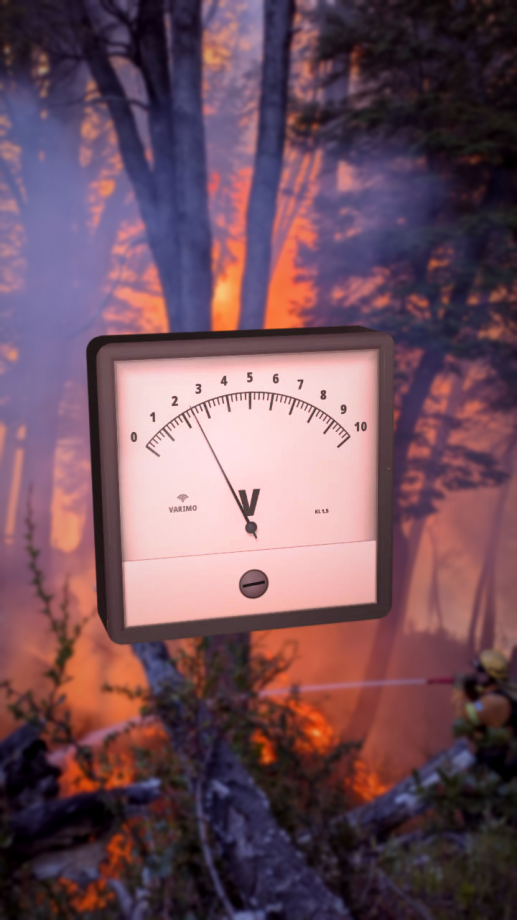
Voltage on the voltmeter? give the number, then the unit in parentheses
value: 2.4 (V)
